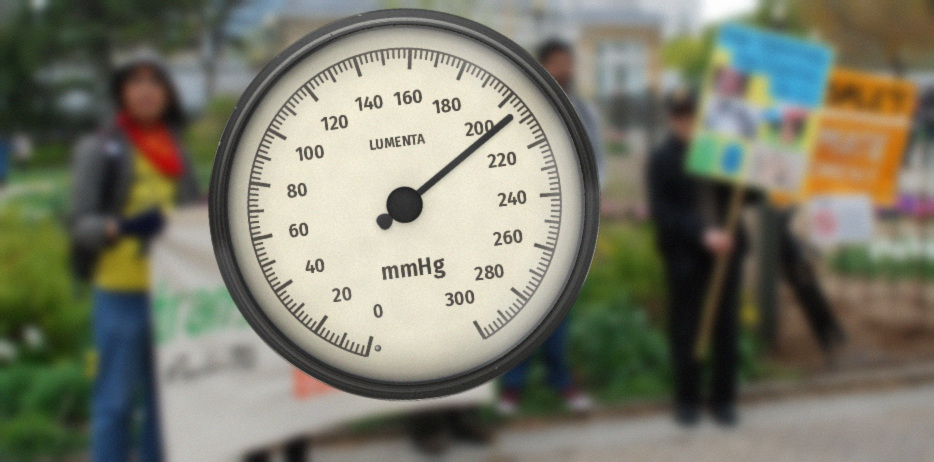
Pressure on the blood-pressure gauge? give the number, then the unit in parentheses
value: 206 (mmHg)
